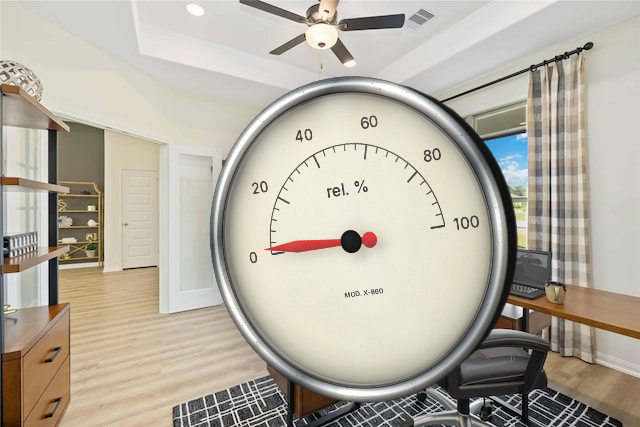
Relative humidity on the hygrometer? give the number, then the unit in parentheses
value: 2 (%)
